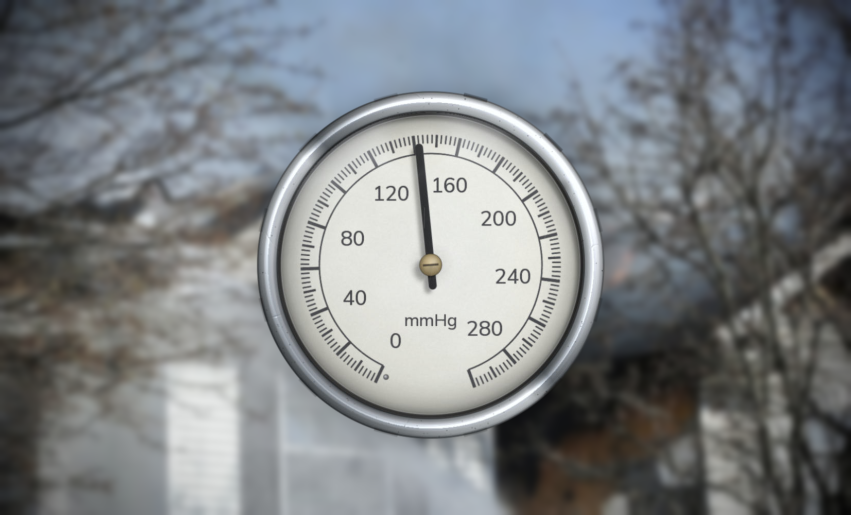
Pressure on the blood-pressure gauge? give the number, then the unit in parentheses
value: 142 (mmHg)
